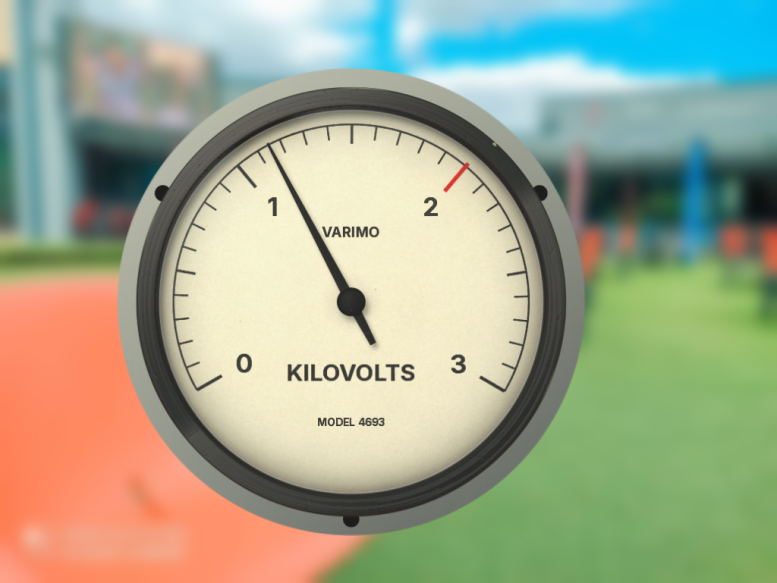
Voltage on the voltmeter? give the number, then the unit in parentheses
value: 1.15 (kV)
